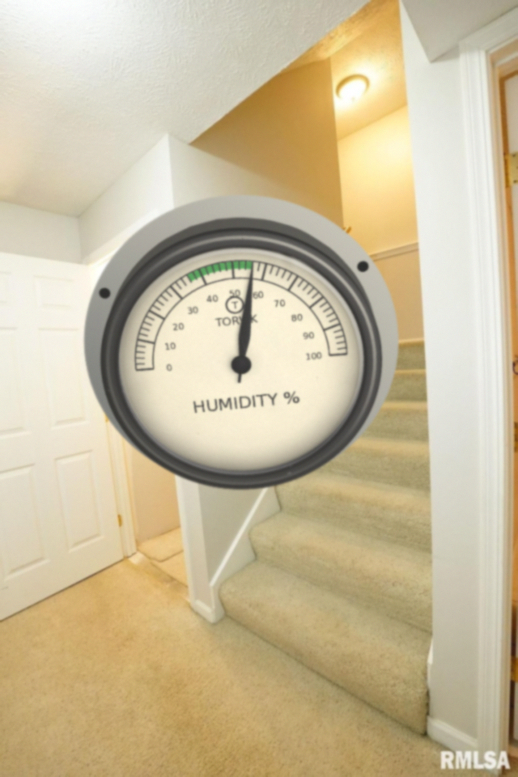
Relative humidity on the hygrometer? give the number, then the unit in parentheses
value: 56 (%)
